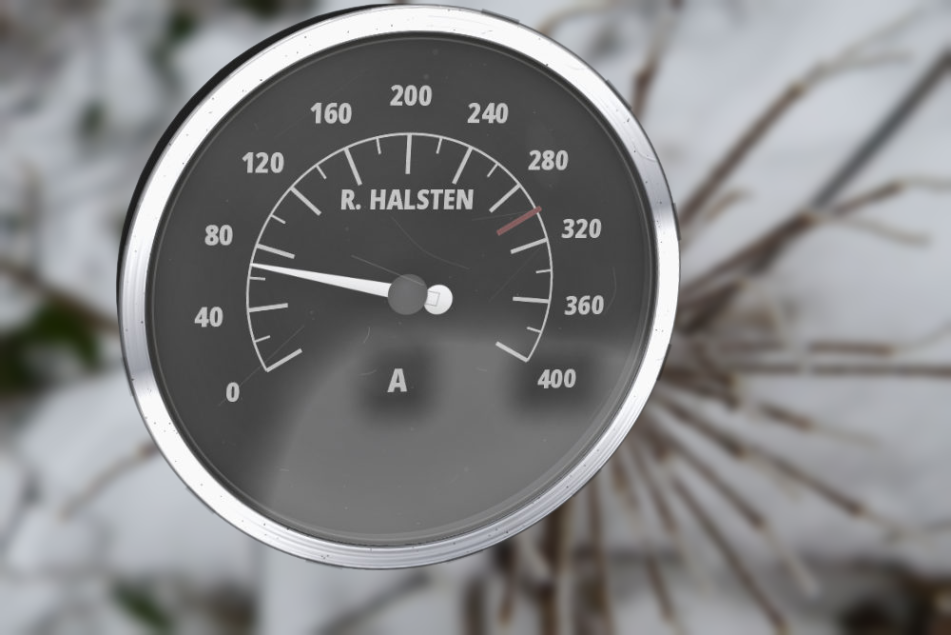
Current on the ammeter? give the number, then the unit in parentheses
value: 70 (A)
